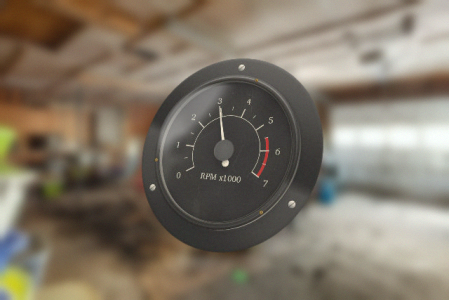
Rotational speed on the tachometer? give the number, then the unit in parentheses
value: 3000 (rpm)
